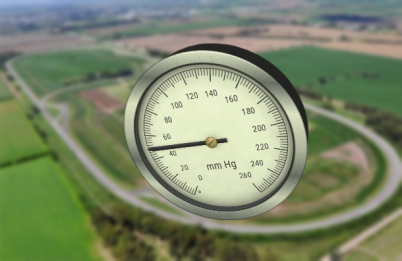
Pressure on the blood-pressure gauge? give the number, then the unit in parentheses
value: 50 (mmHg)
